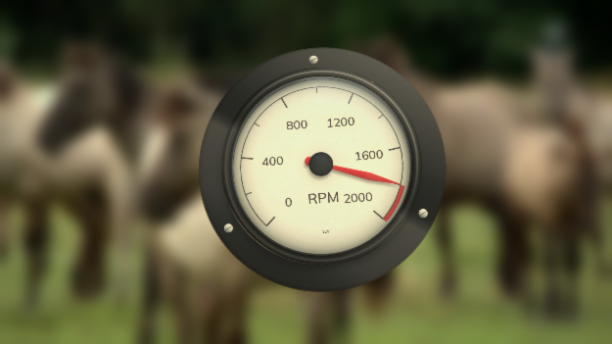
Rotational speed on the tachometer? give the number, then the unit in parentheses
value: 1800 (rpm)
